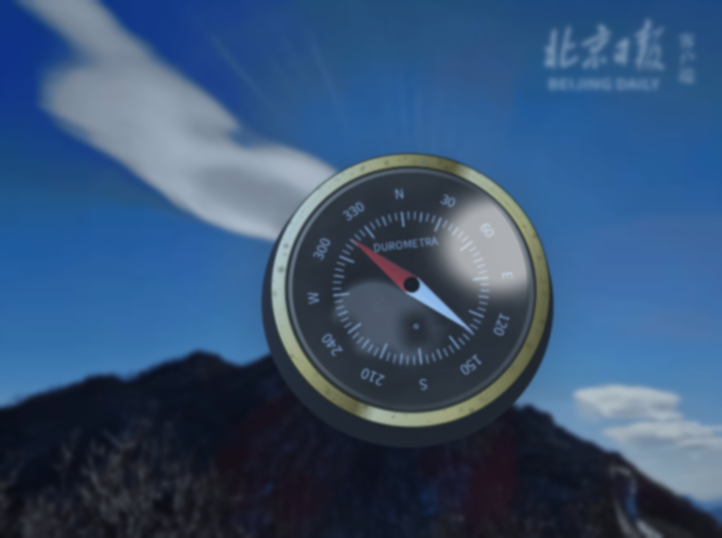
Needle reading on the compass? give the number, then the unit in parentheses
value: 315 (°)
